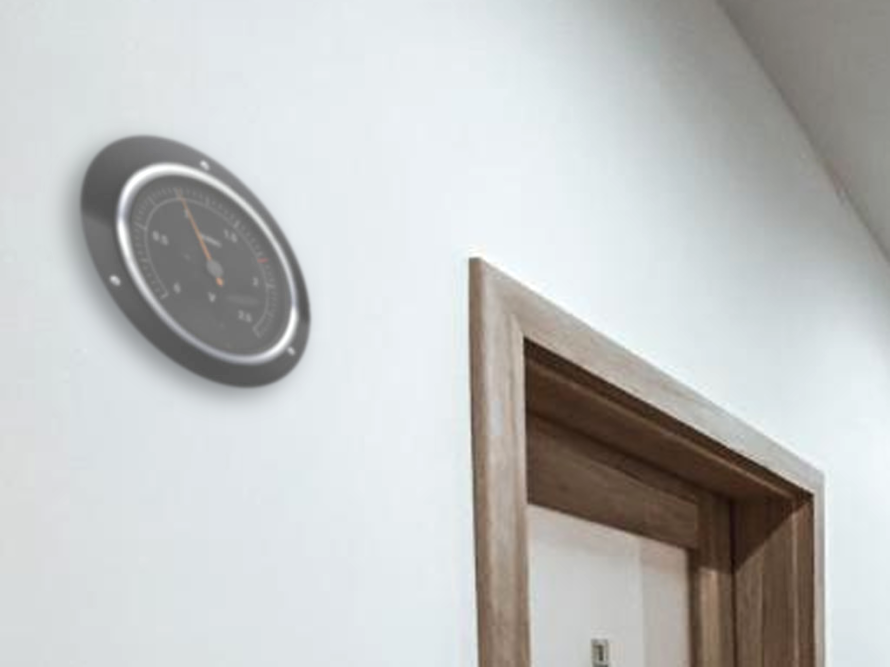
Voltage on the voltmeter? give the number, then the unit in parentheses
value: 1 (V)
